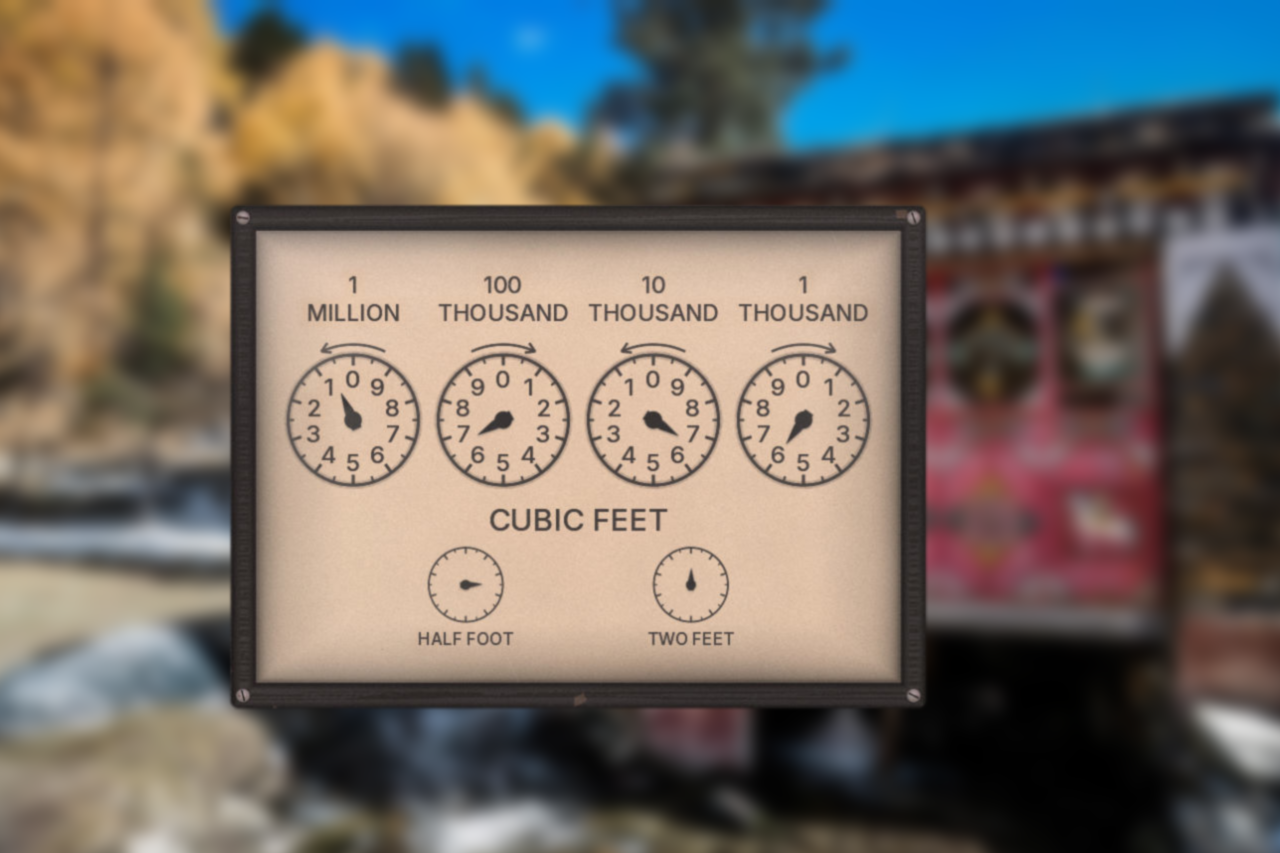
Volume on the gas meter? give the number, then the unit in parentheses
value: 66600 (ft³)
